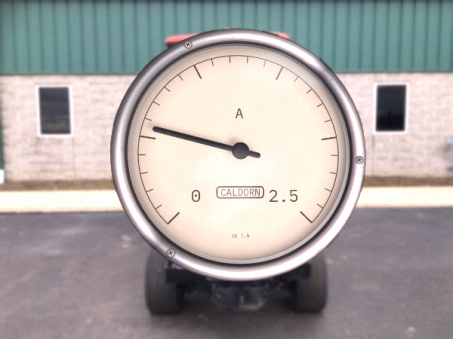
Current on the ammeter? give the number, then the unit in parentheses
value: 0.55 (A)
